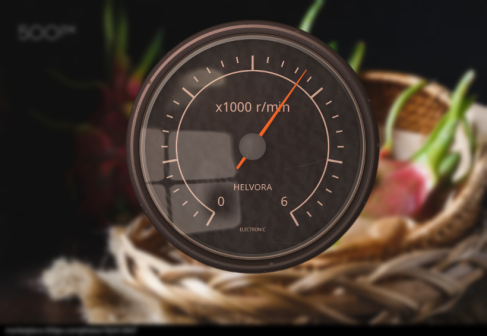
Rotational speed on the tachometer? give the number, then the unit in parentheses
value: 3700 (rpm)
